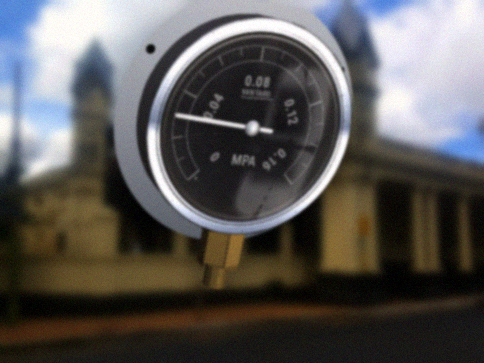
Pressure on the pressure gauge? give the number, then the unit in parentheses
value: 0.03 (MPa)
